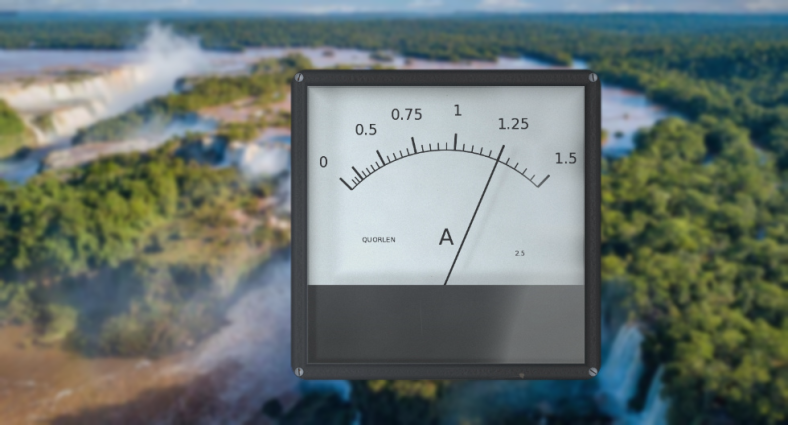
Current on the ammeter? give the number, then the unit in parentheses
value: 1.25 (A)
